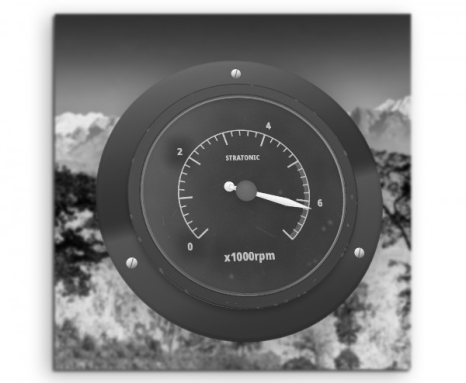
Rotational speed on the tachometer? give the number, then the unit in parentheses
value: 6200 (rpm)
